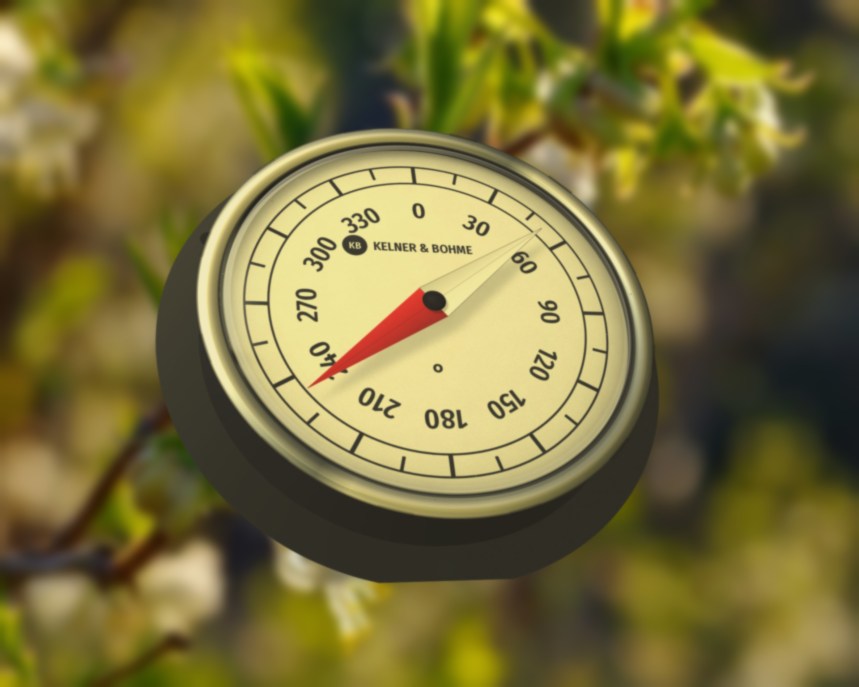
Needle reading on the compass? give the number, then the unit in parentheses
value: 232.5 (°)
